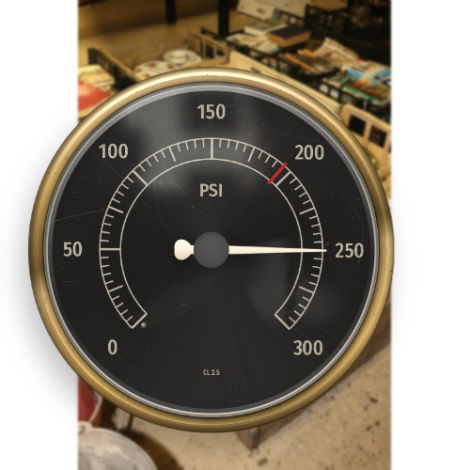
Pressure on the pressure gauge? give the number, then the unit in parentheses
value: 250 (psi)
